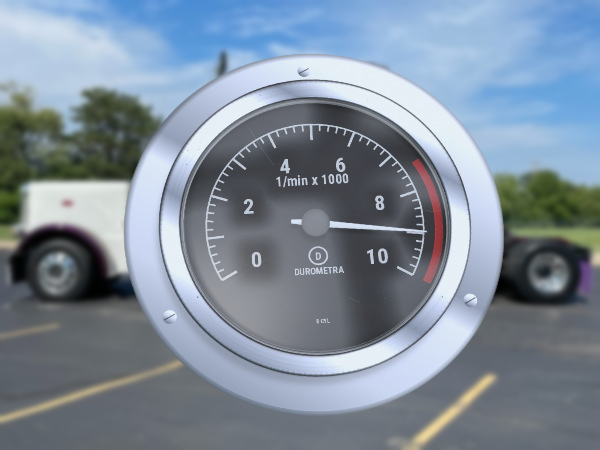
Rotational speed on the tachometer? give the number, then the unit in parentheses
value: 9000 (rpm)
